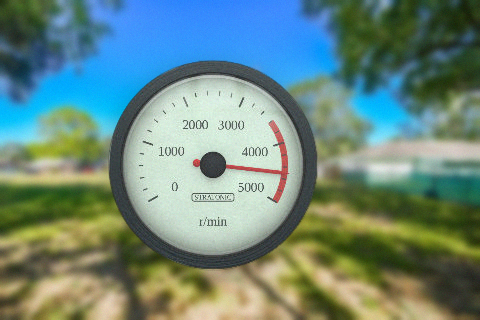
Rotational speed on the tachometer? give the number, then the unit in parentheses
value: 4500 (rpm)
